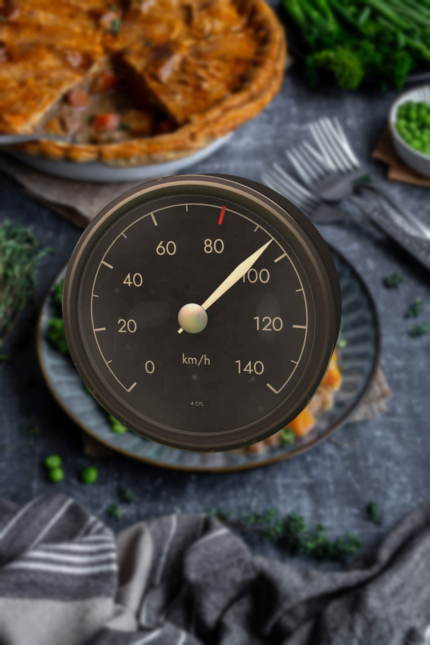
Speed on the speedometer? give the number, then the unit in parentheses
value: 95 (km/h)
